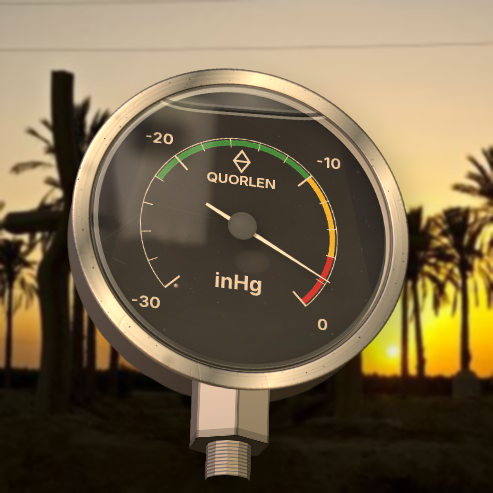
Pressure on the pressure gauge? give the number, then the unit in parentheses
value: -2 (inHg)
